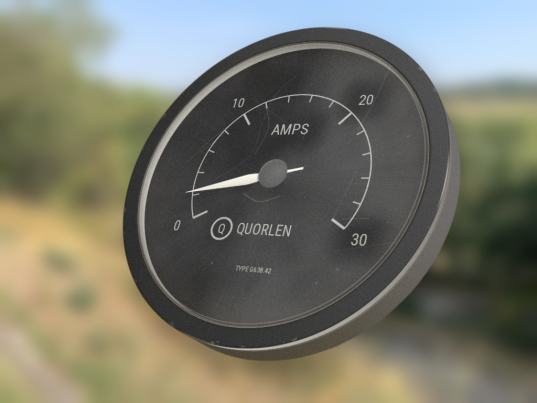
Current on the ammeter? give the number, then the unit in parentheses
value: 2 (A)
